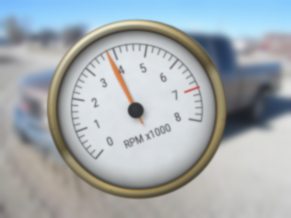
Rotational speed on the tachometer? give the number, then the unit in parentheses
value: 3800 (rpm)
